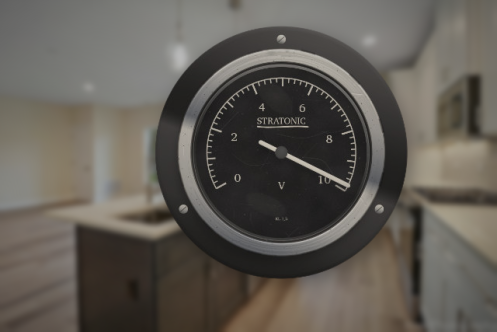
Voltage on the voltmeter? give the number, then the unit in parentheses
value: 9.8 (V)
